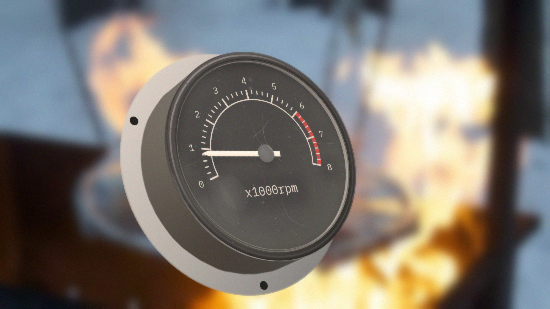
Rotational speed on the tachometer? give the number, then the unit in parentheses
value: 800 (rpm)
